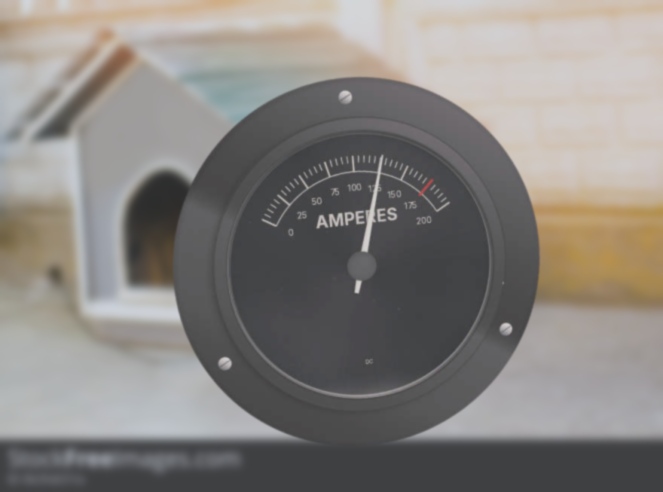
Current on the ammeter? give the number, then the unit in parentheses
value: 125 (A)
